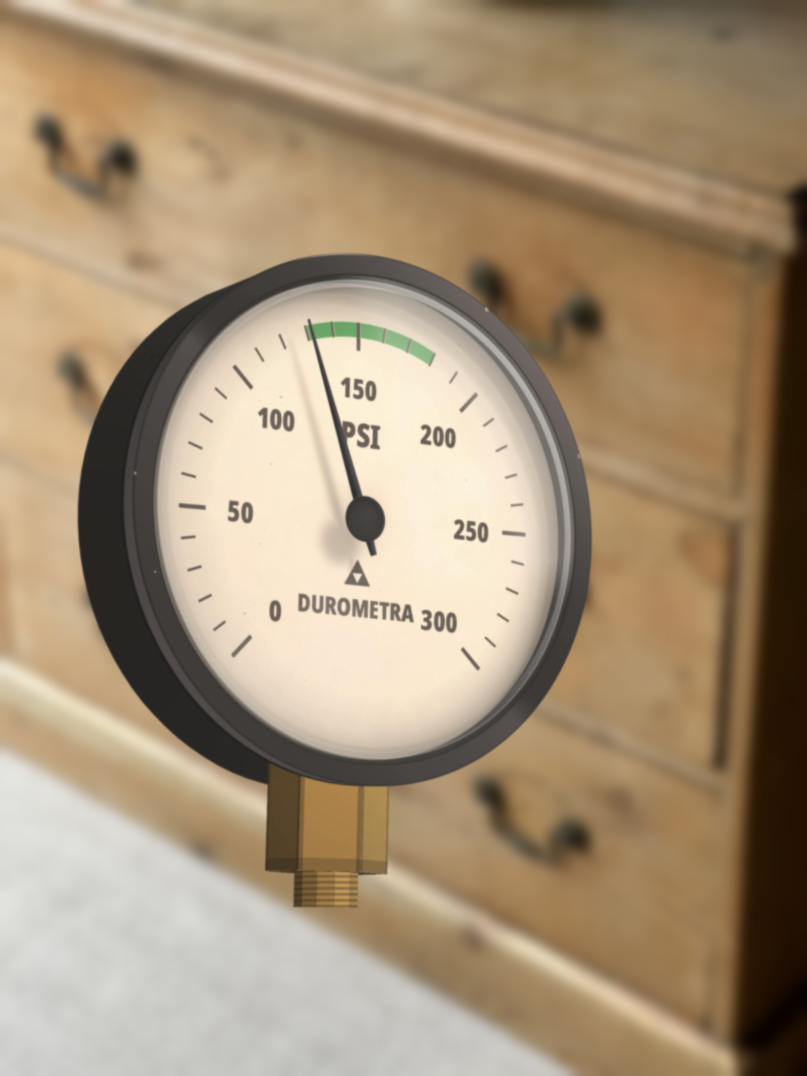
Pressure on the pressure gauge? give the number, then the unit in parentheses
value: 130 (psi)
